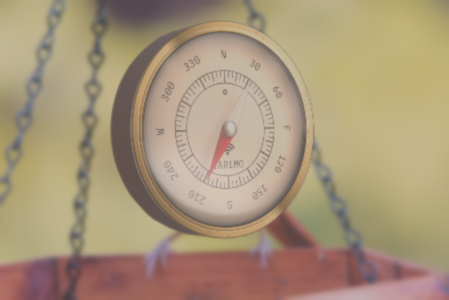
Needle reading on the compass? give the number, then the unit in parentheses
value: 210 (°)
